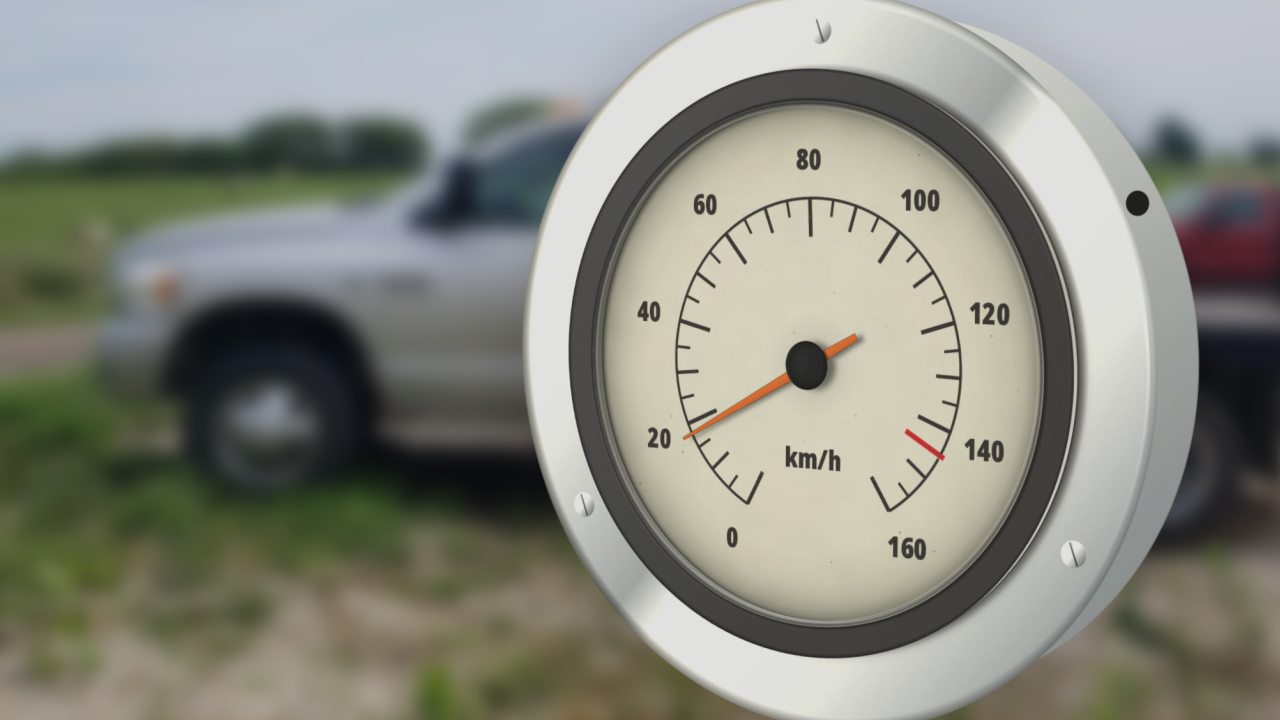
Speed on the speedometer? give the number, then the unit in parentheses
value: 17.5 (km/h)
